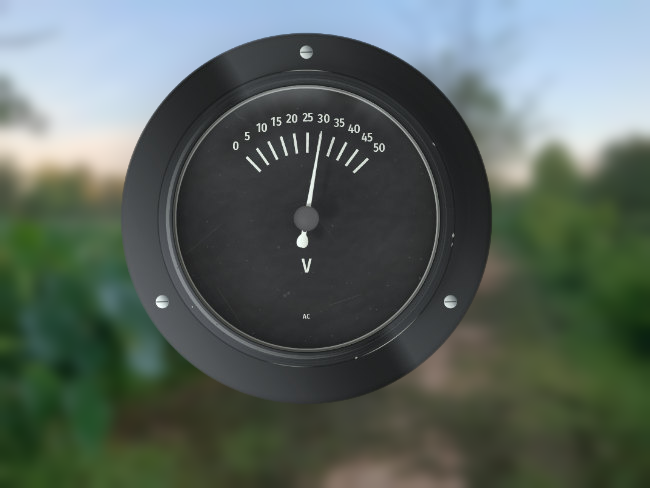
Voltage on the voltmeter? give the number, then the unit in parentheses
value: 30 (V)
